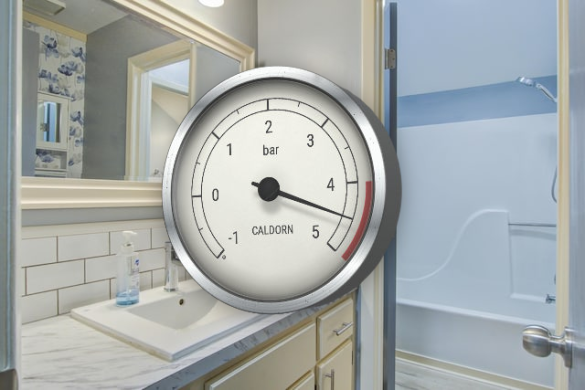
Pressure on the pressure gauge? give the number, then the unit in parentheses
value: 4.5 (bar)
